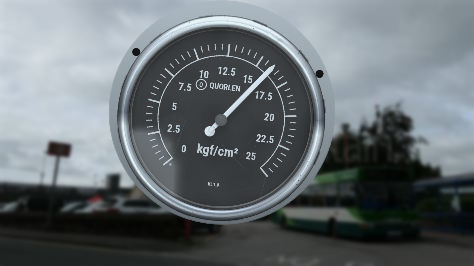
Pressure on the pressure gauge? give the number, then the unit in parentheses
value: 16 (kg/cm²)
